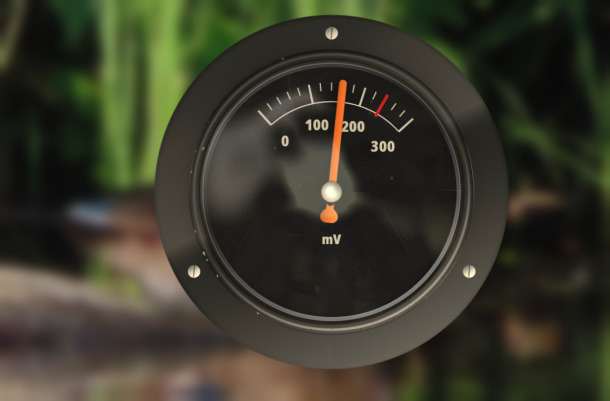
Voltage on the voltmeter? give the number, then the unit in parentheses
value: 160 (mV)
